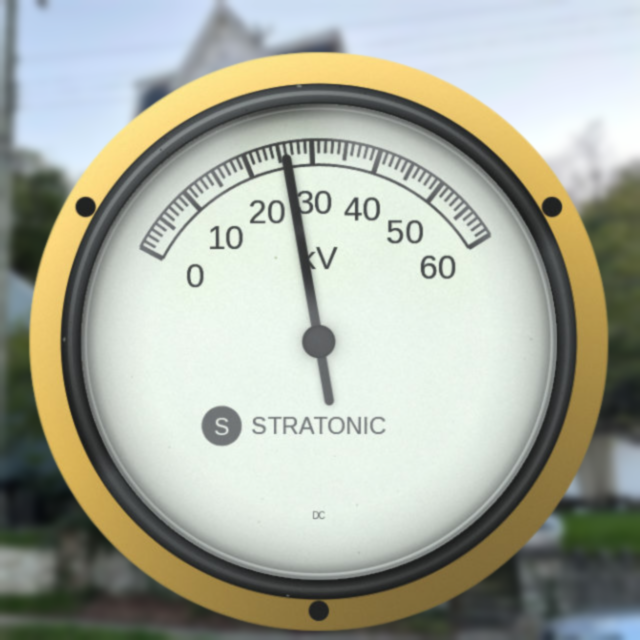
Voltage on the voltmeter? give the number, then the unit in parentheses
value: 26 (kV)
